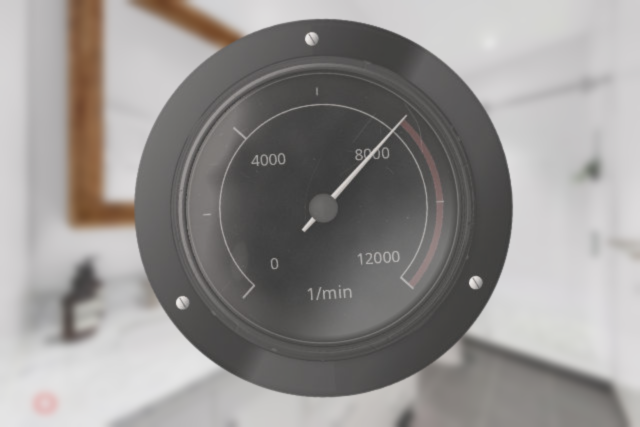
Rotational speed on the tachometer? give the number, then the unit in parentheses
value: 8000 (rpm)
